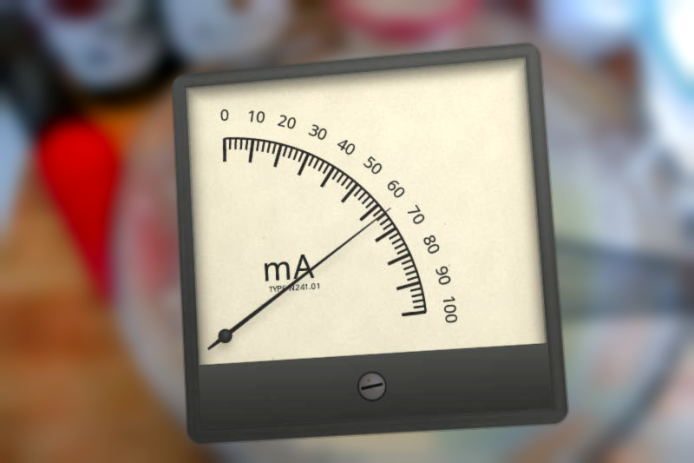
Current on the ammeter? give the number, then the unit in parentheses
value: 64 (mA)
